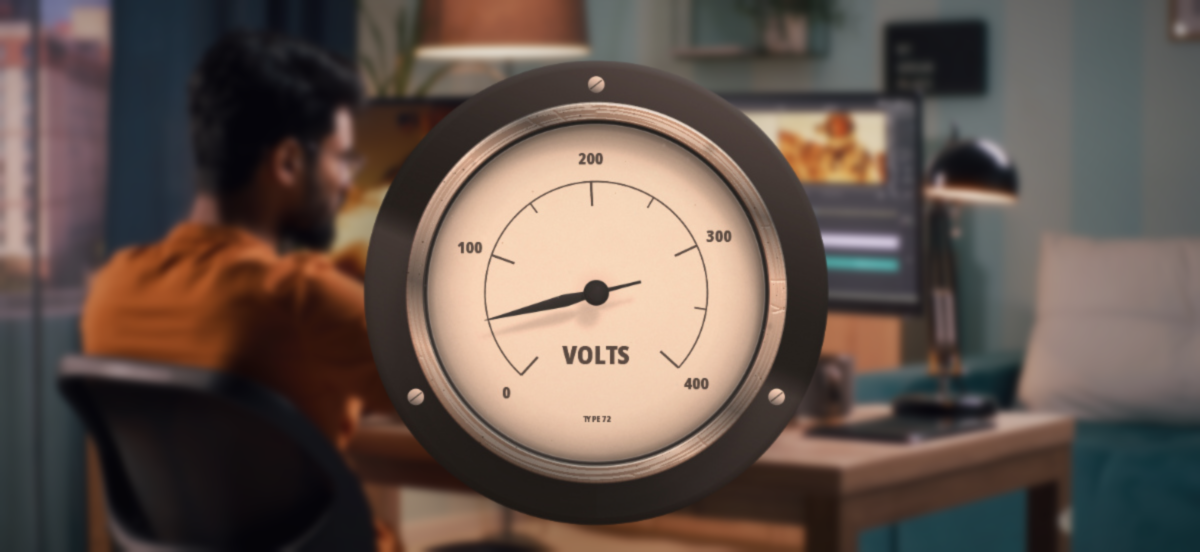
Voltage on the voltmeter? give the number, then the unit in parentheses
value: 50 (V)
